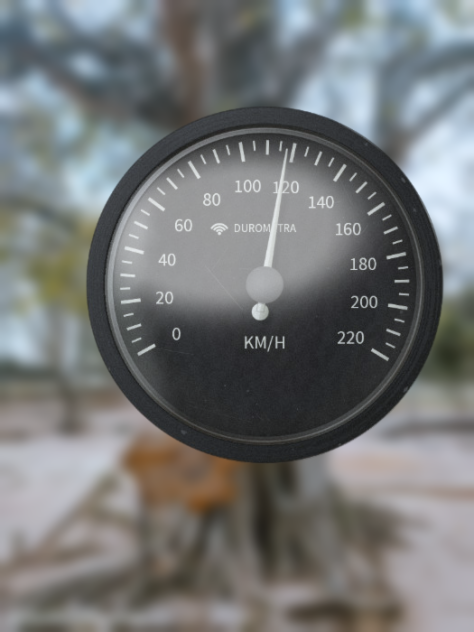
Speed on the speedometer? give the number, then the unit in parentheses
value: 117.5 (km/h)
